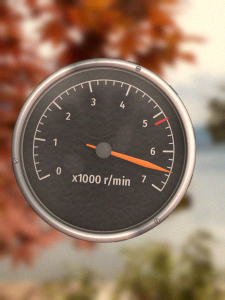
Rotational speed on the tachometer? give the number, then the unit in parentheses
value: 6500 (rpm)
